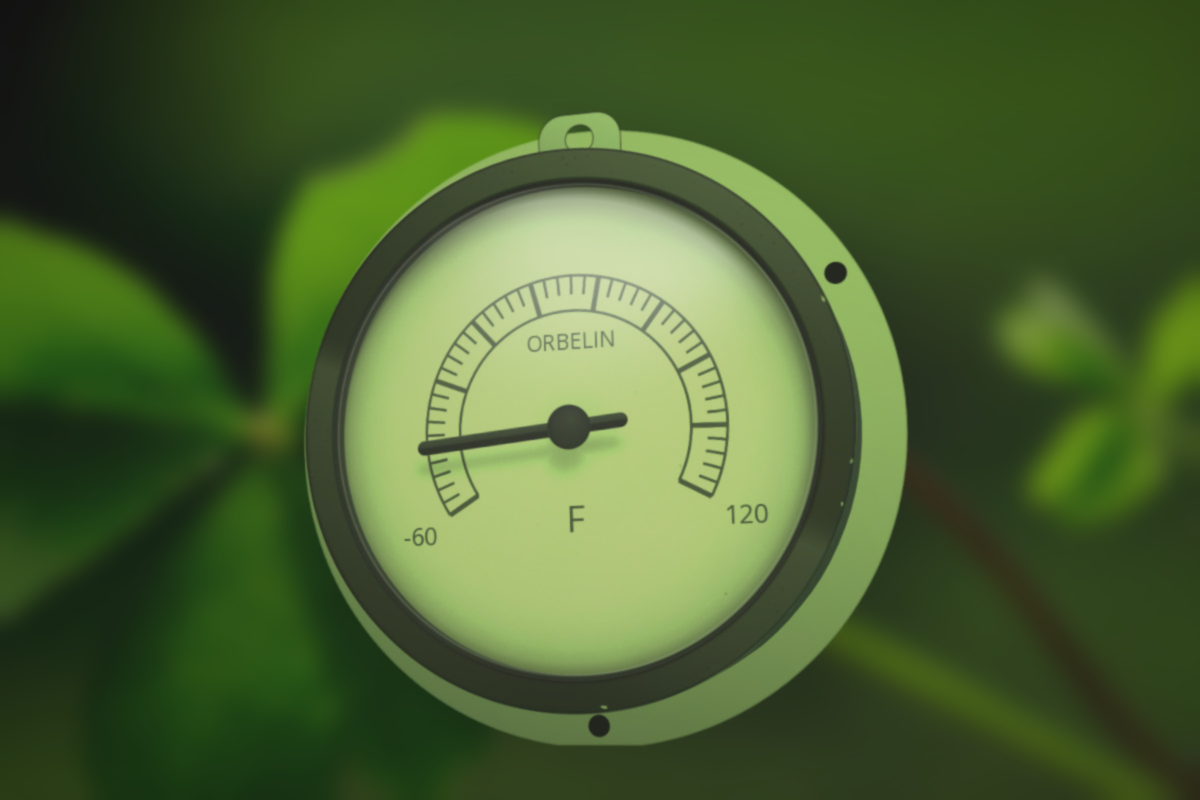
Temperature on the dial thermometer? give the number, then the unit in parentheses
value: -40 (°F)
